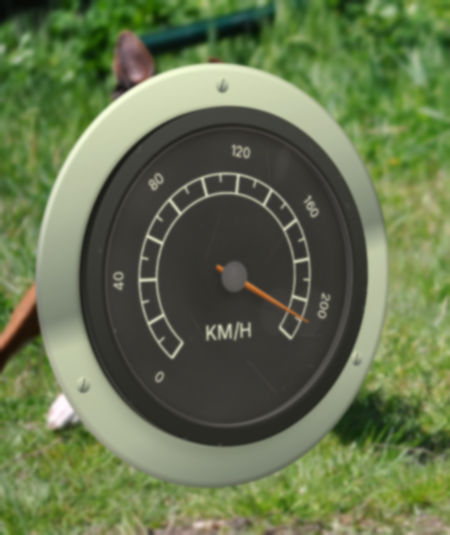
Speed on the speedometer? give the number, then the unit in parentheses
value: 210 (km/h)
